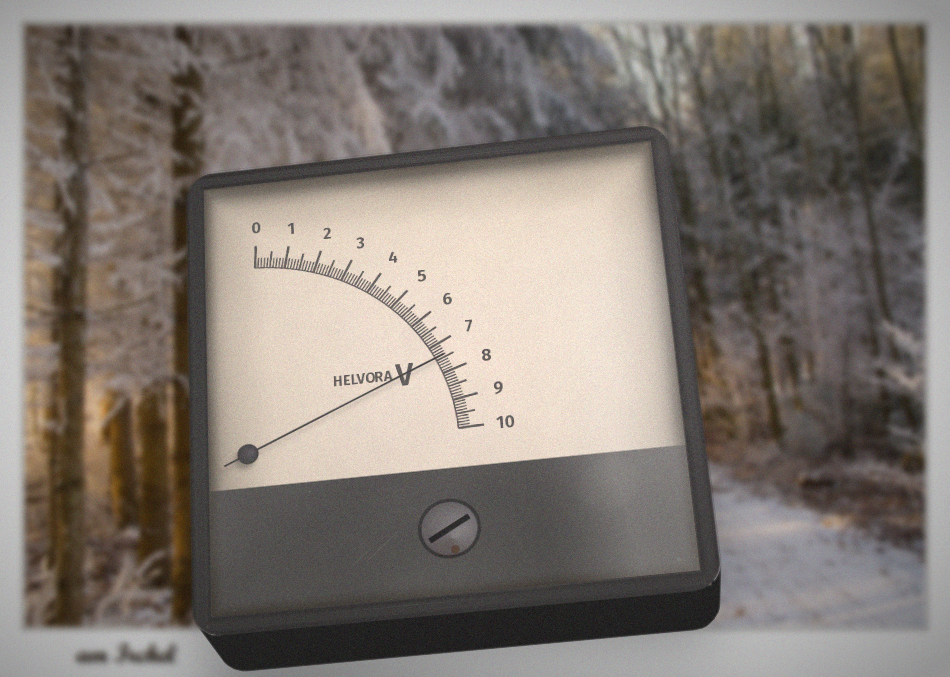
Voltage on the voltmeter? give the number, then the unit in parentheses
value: 7.5 (V)
